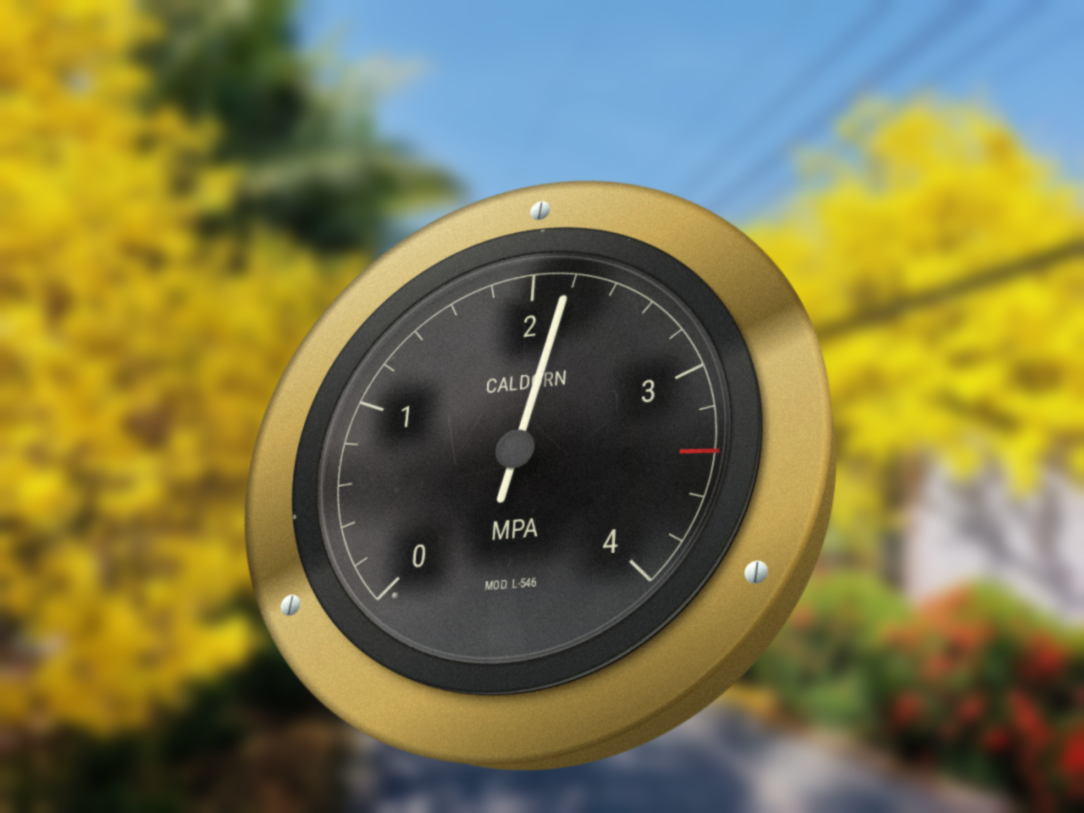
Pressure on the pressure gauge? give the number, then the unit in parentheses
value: 2.2 (MPa)
